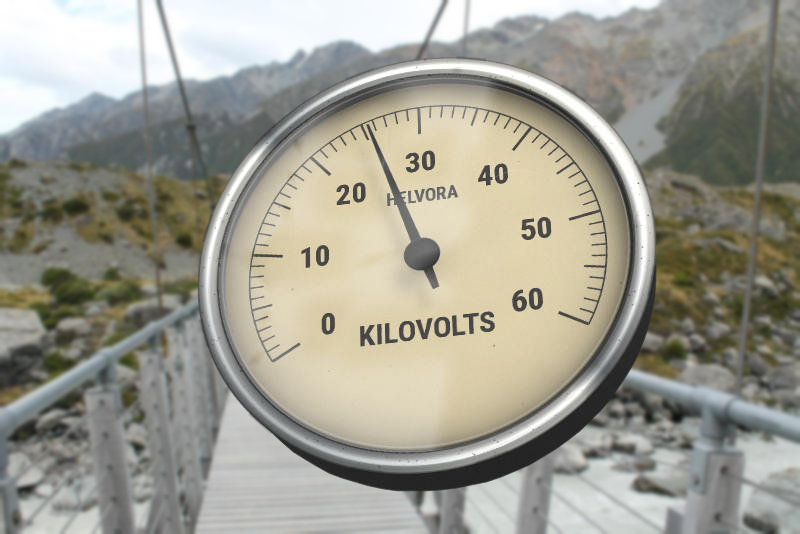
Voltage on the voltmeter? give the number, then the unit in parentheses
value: 25.5 (kV)
